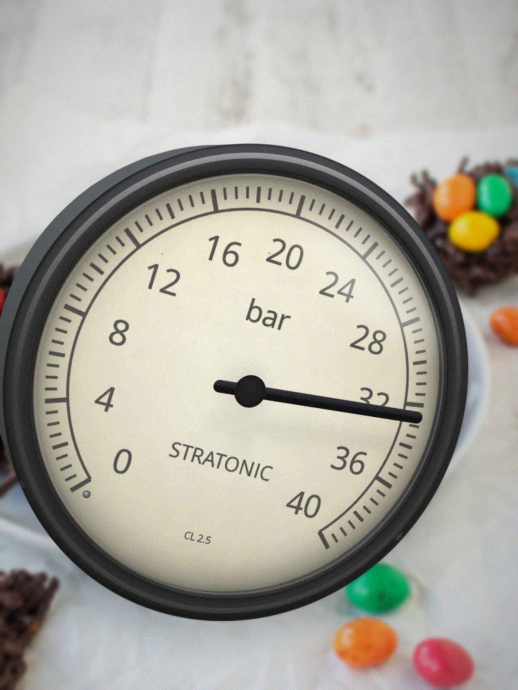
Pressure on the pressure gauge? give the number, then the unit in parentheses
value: 32.5 (bar)
